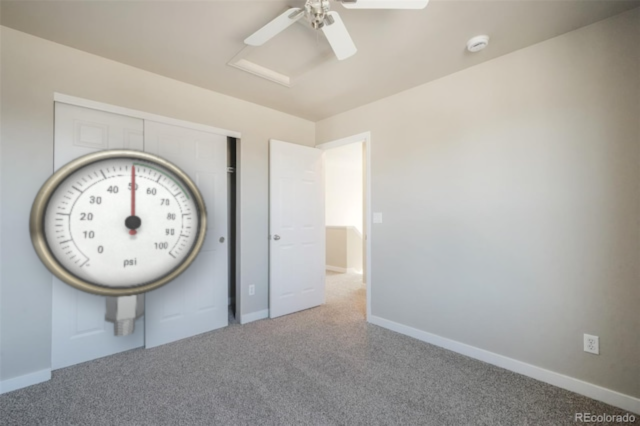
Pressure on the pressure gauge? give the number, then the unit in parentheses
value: 50 (psi)
